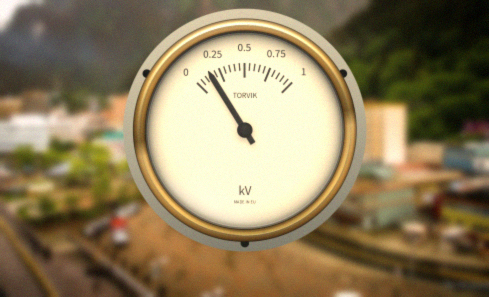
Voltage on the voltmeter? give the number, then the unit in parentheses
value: 0.15 (kV)
